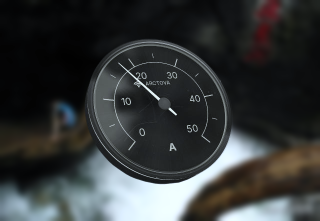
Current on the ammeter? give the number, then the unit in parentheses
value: 17.5 (A)
